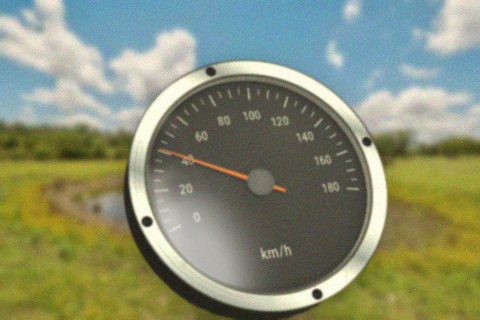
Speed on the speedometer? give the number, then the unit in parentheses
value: 40 (km/h)
